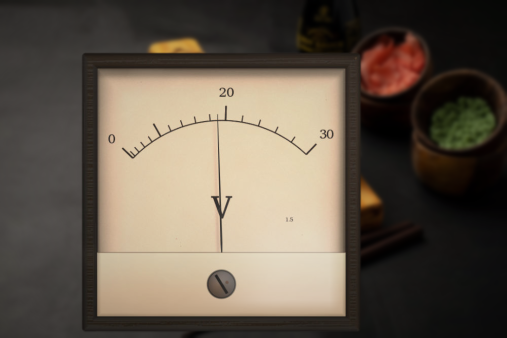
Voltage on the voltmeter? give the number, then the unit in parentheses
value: 19 (V)
